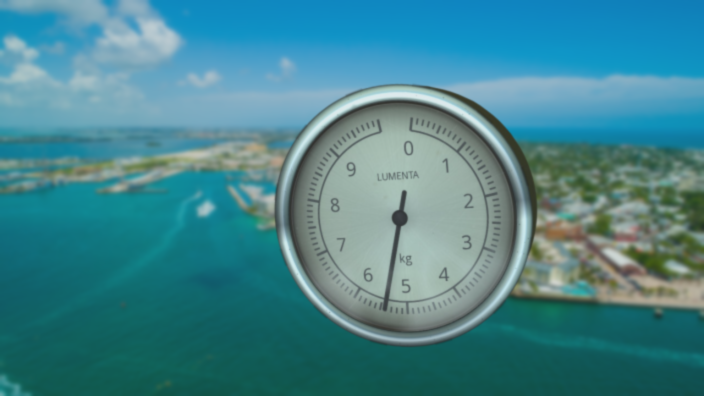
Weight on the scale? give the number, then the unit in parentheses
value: 5.4 (kg)
